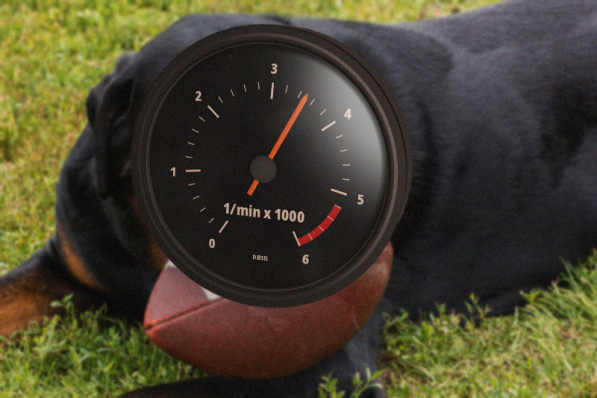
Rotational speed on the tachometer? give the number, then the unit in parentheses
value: 3500 (rpm)
